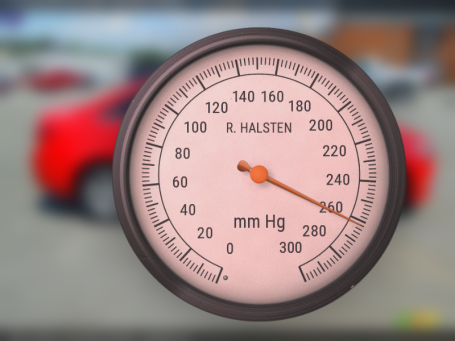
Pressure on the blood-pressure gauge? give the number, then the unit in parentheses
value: 262 (mmHg)
